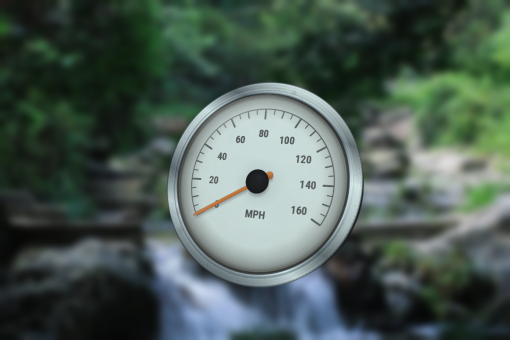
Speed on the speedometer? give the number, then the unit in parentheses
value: 0 (mph)
